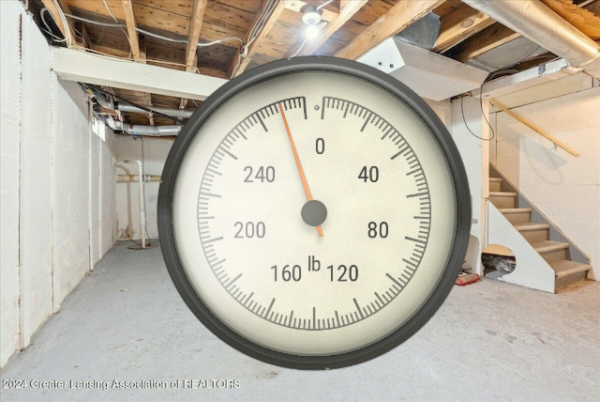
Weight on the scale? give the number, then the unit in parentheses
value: 270 (lb)
